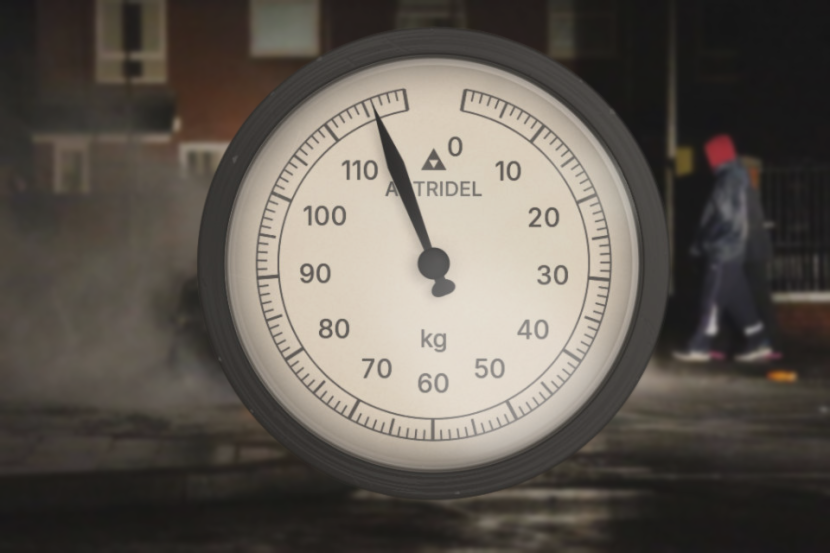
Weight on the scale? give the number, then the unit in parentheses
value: 116 (kg)
